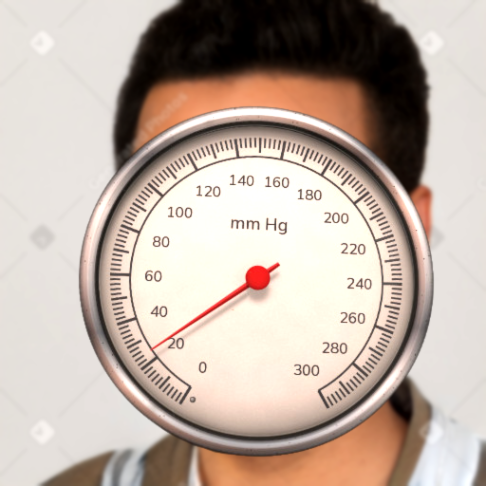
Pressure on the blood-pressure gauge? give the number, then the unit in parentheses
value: 24 (mmHg)
